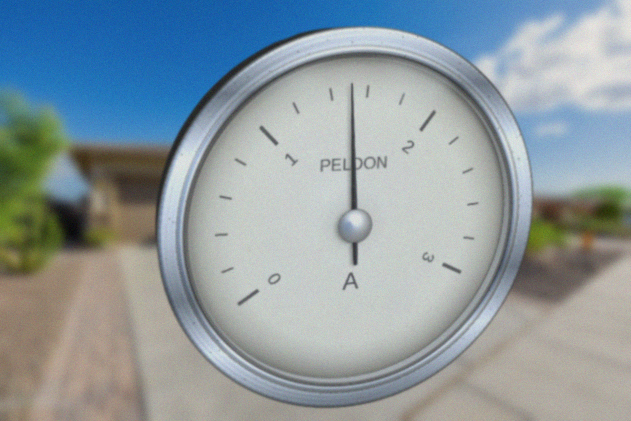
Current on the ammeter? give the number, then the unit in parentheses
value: 1.5 (A)
